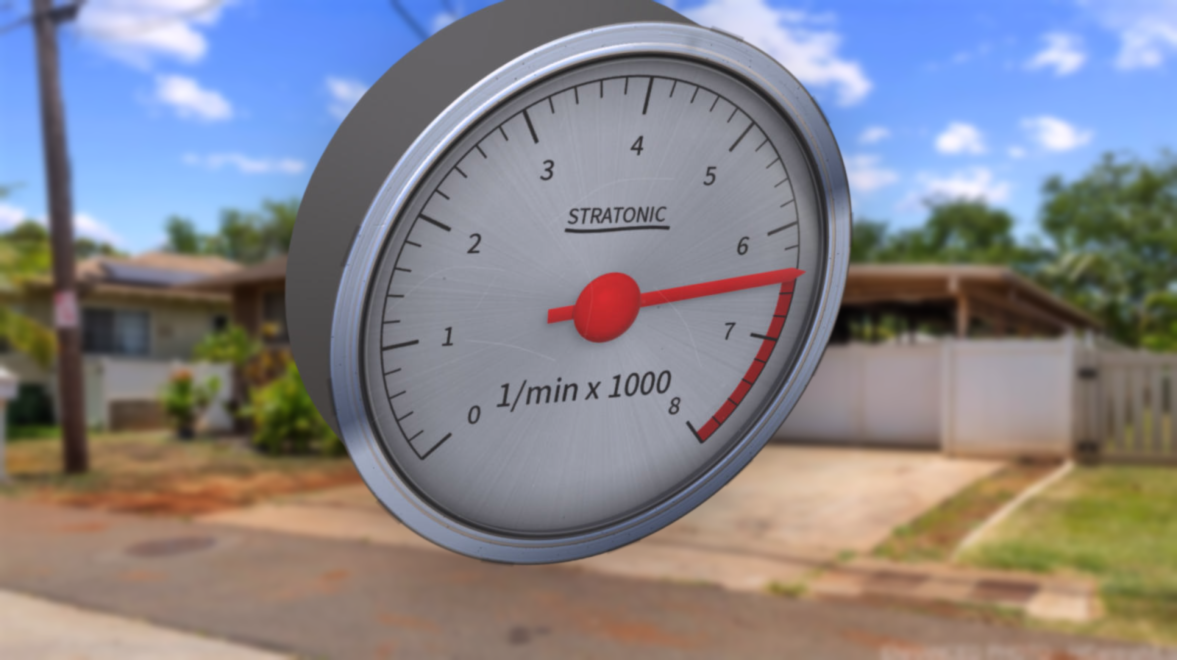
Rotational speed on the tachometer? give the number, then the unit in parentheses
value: 6400 (rpm)
